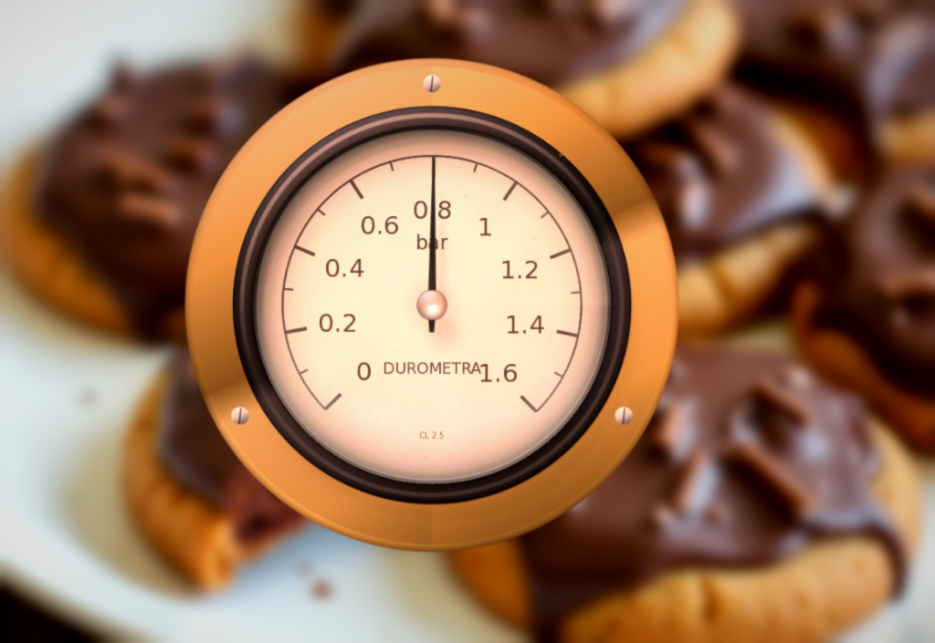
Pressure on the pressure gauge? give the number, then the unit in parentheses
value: 0.8 (bar)
